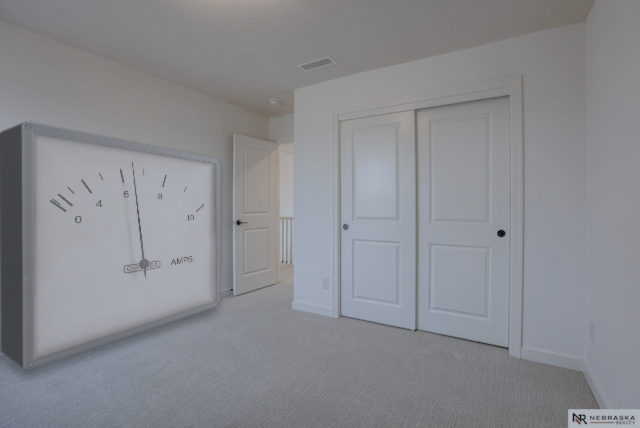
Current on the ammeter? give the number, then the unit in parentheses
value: 6.5 (A)
